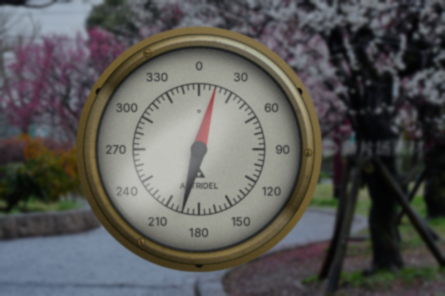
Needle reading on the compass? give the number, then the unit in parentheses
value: 15 (°)
